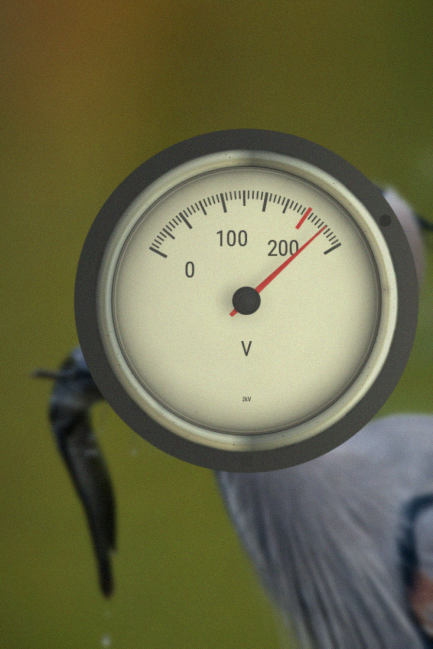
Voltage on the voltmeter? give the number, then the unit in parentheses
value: 225 (V)
